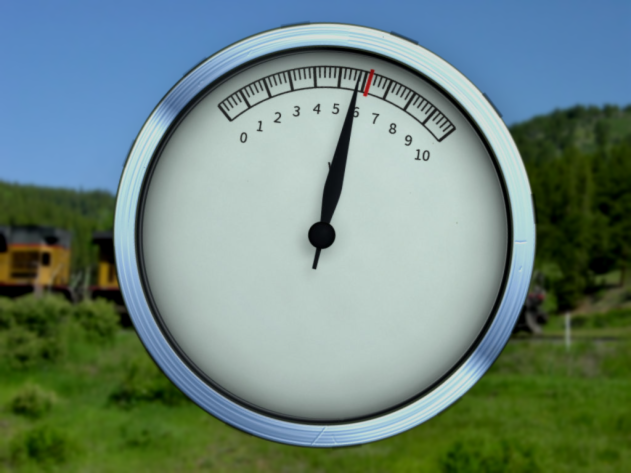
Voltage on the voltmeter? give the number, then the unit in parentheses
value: 5.8 (V)
